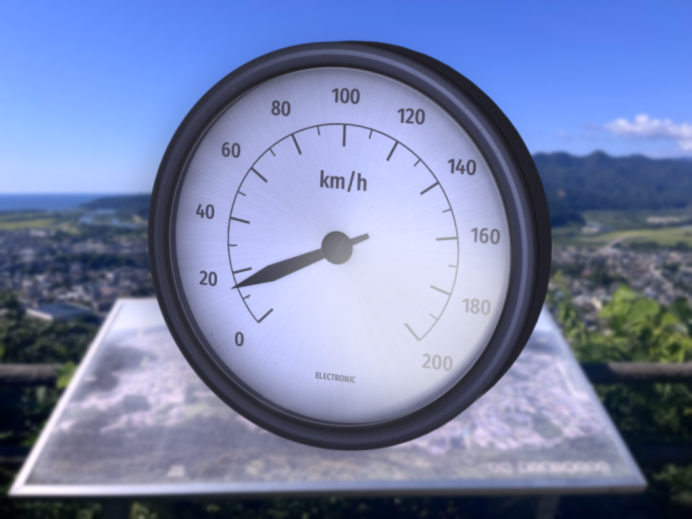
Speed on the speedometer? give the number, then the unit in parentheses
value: 15 (km/h)
